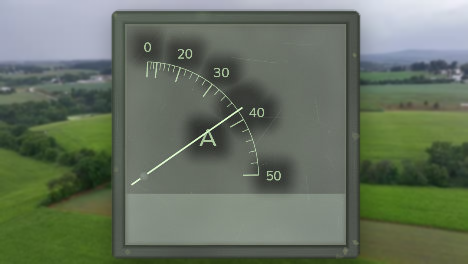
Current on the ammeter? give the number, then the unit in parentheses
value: 38 (A)
